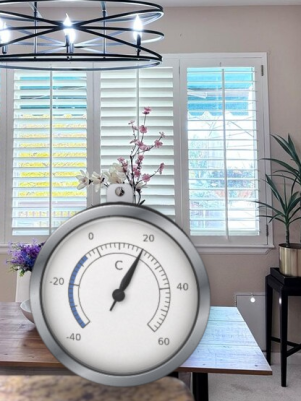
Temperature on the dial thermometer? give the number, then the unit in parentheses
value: 20 (°C)
